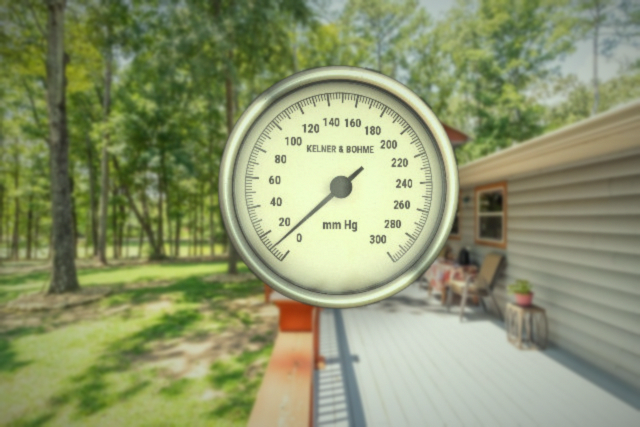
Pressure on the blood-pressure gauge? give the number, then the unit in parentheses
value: 10 (mmHg)
